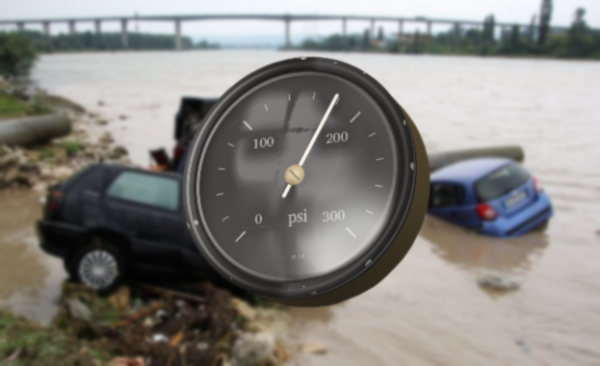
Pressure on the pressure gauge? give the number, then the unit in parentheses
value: 180 (psi)
